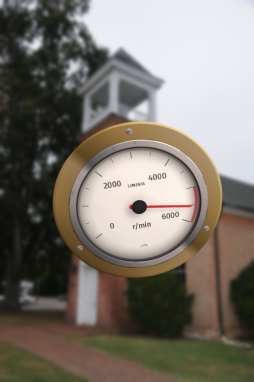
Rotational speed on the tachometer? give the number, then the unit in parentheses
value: 5500 (rpm)
